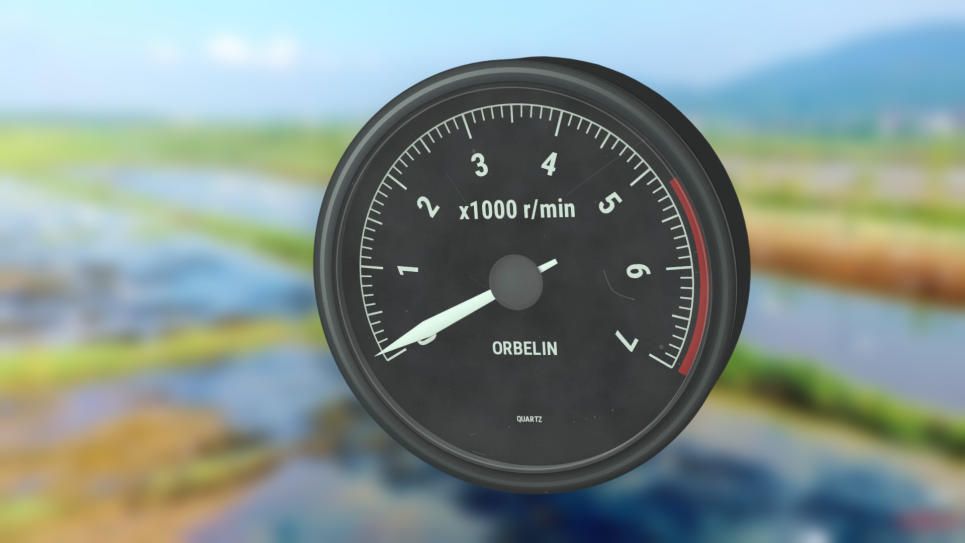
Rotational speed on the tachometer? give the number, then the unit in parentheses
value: 100 (rpm)
